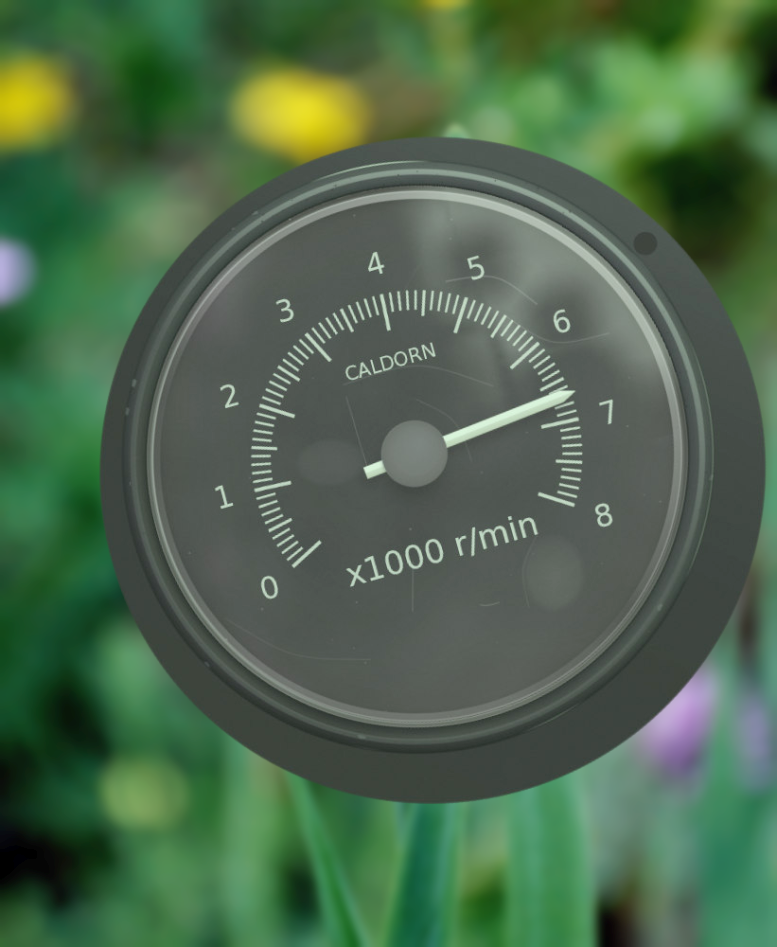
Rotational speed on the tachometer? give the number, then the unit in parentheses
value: 6700 (rpm)
